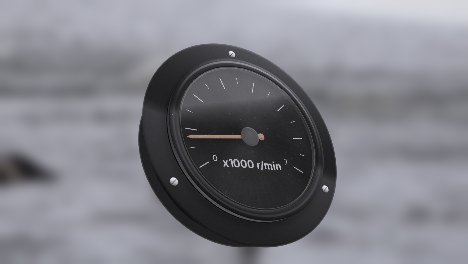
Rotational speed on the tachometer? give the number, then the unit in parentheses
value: 750 (rpm)
